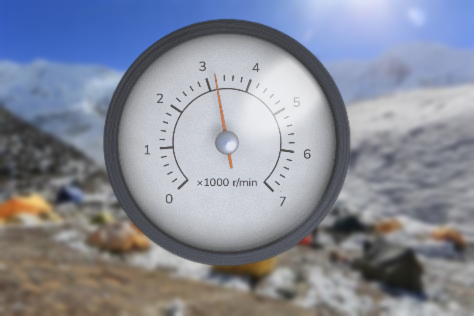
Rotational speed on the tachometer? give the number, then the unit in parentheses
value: 3200 (rpm)
